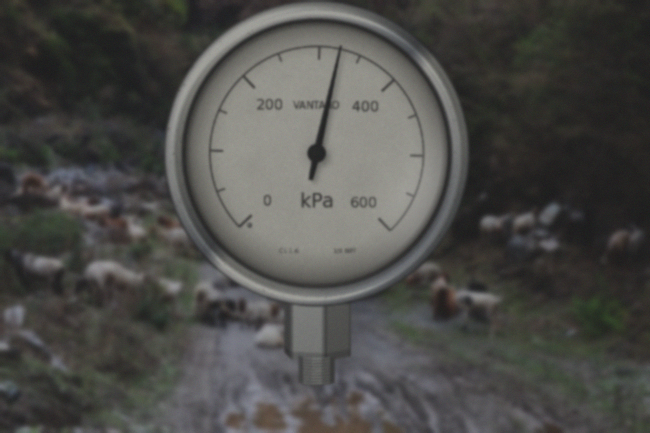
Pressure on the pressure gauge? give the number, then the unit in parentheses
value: 325 (kPa)
